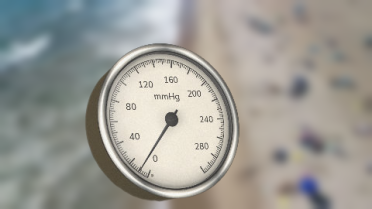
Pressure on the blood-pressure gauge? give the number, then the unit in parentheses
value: 10 (mmHg)
